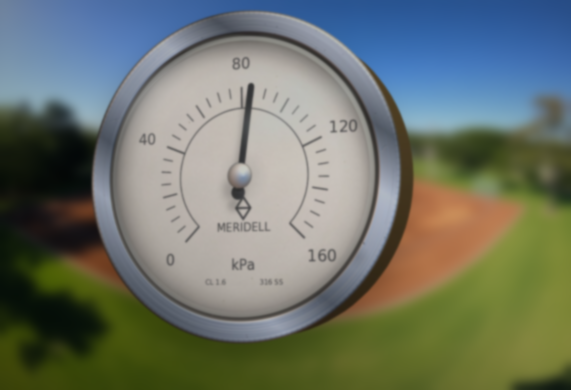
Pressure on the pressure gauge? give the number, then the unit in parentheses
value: 85 (kPa)
